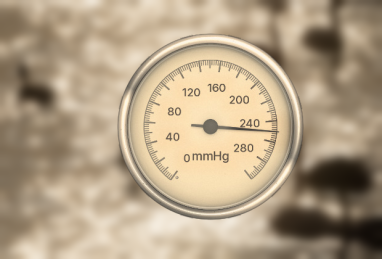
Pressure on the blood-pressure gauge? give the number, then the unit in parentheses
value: 250 (mmHg)
